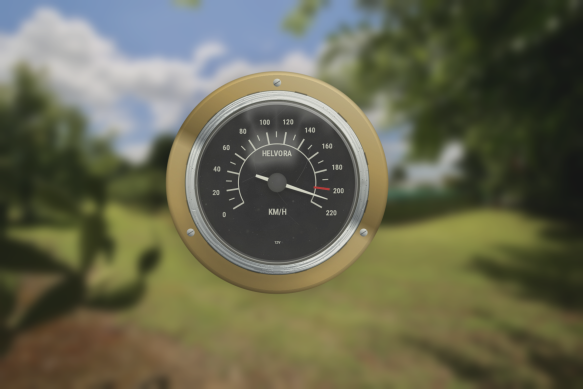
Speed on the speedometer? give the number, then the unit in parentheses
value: 210 (km/h)
